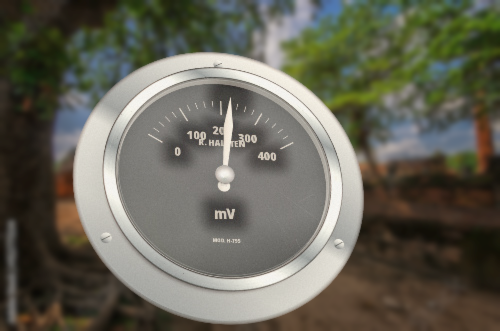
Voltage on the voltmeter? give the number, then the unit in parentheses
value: 220 (mV)
